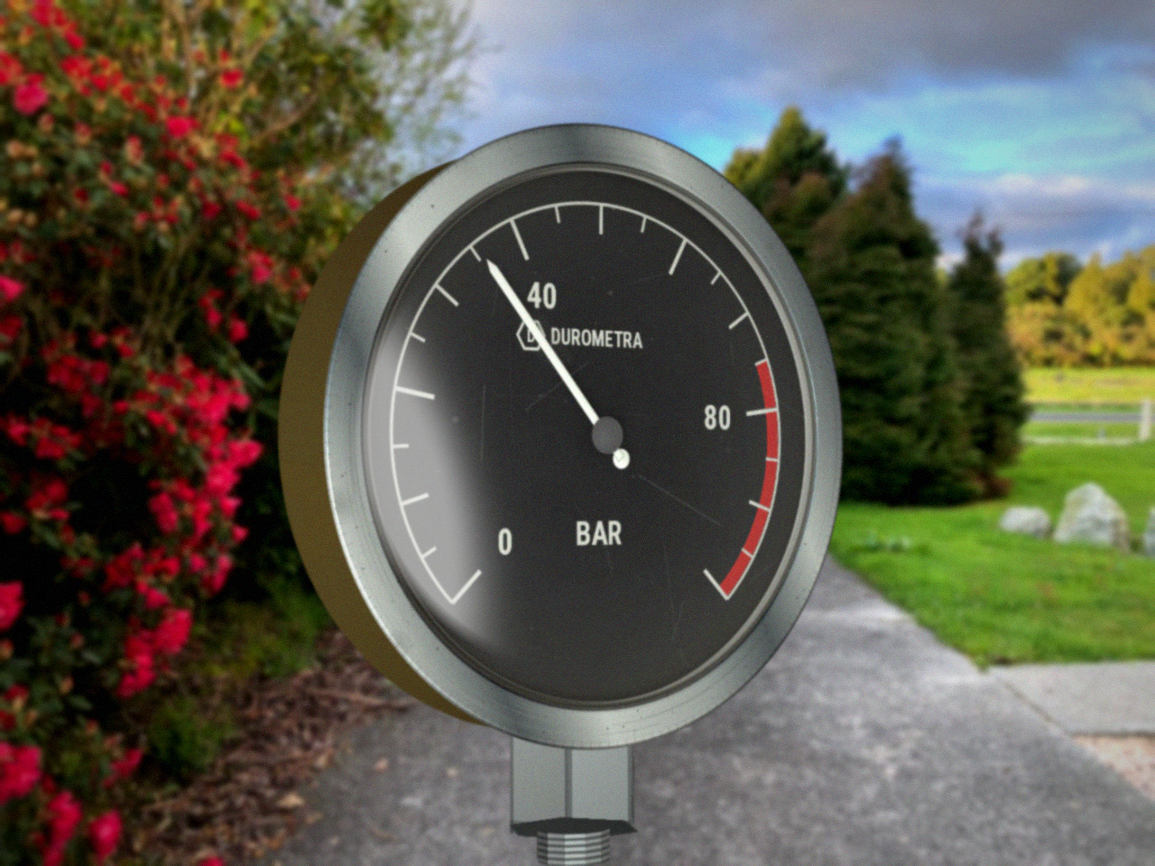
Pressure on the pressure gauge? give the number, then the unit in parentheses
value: 35 (bar)
